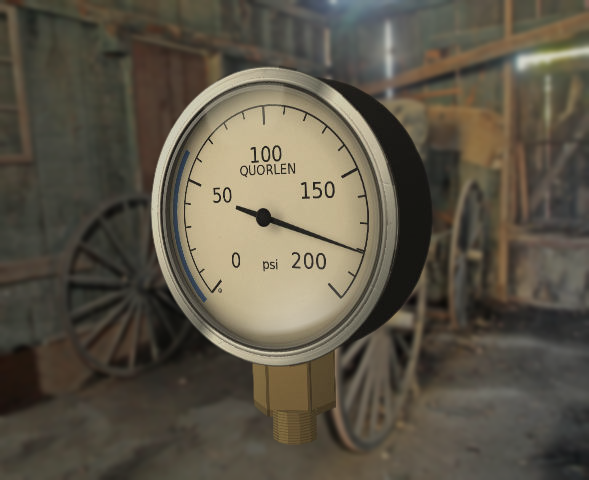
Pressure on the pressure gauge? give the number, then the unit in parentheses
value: 180 (psi)
